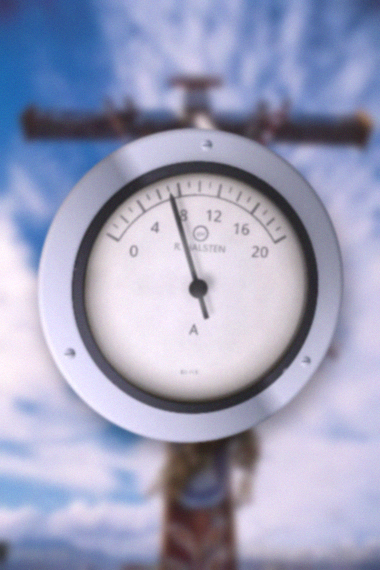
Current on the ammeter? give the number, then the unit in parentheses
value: 7 (A)
